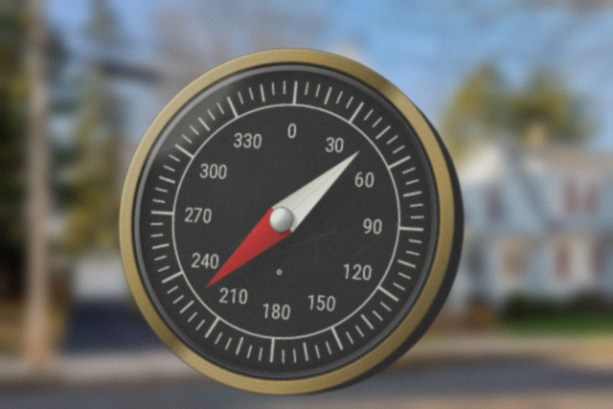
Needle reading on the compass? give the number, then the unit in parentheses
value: 225 (°)
